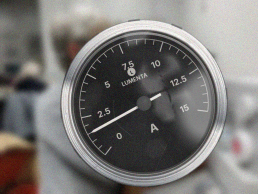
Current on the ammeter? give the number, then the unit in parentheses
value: 1.5 (A)
